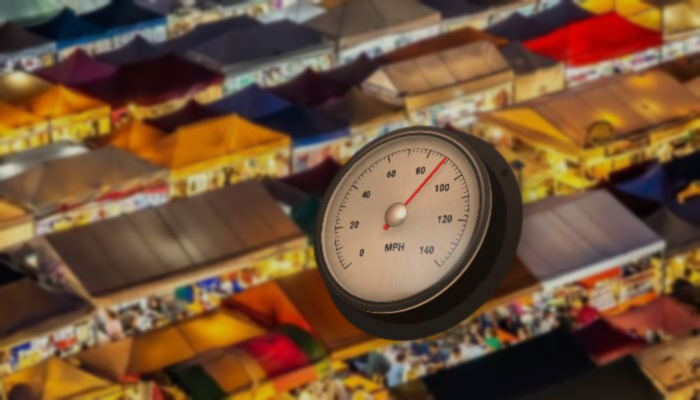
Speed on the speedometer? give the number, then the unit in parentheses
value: 90 (mph)
